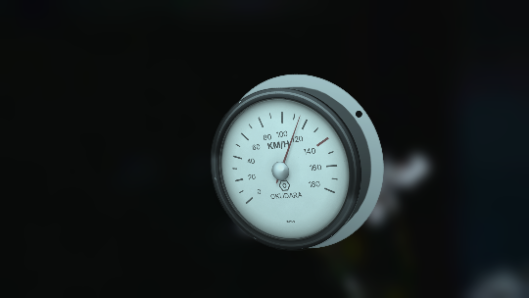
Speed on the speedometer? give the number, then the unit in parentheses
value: 115 (km/h)
